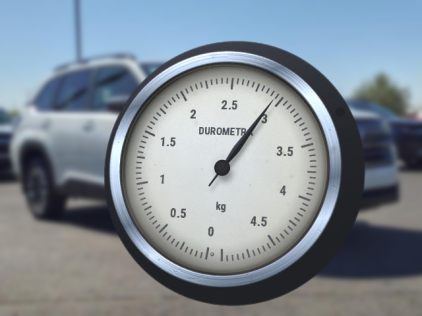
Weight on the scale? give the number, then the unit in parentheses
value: 2.95 (kg)
